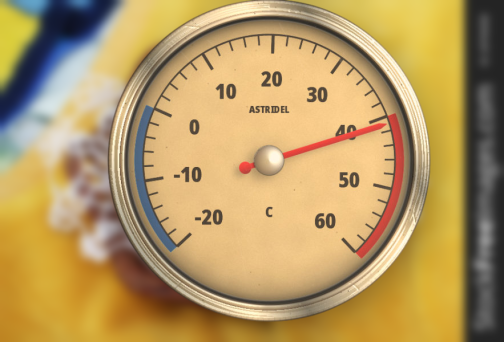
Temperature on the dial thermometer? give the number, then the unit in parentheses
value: 41 (°C)
